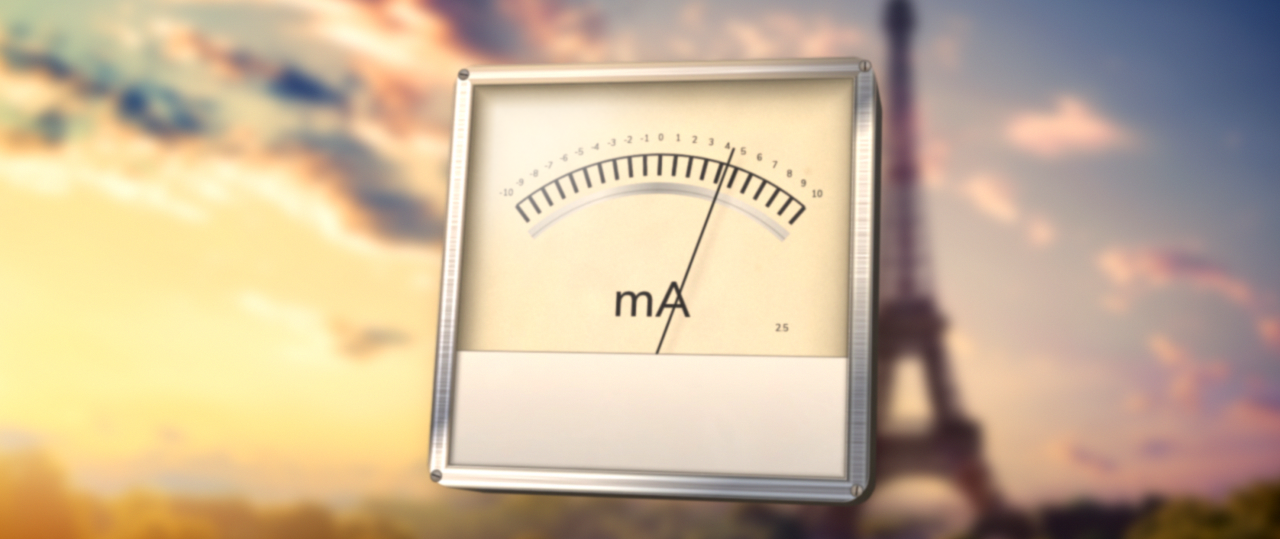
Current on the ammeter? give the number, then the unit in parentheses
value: 4.5 (mA)
